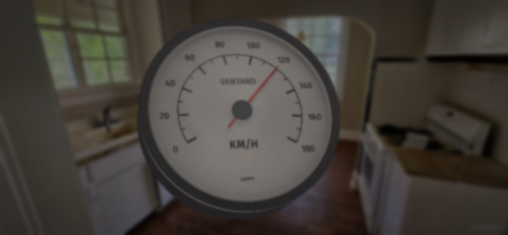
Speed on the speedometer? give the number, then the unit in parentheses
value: 120 (km/h)
